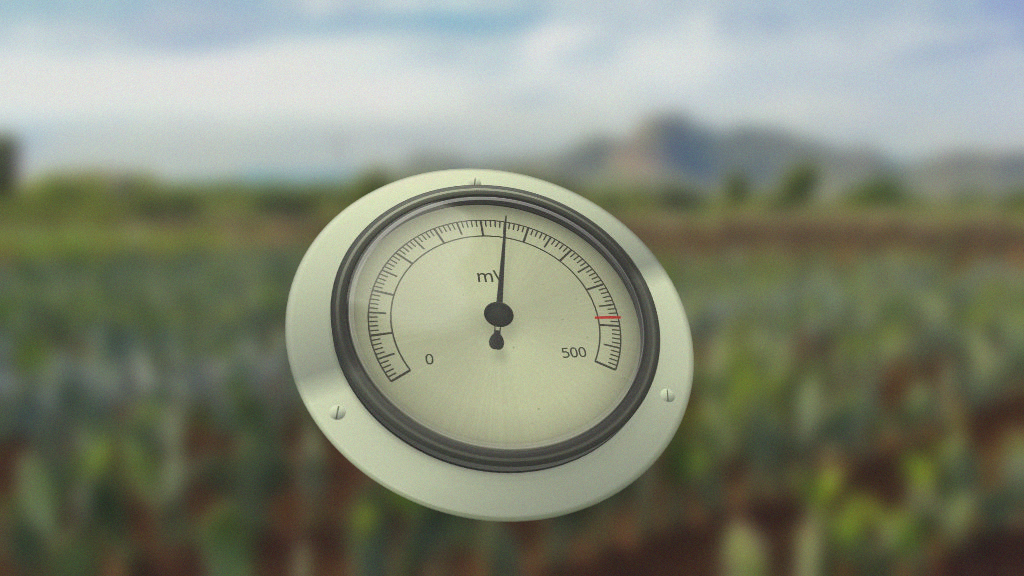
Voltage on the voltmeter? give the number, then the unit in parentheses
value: 275 (mV)
